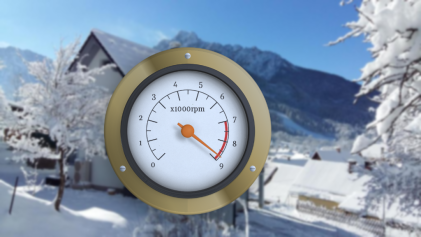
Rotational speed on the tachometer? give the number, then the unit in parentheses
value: 8750 (rpm)
